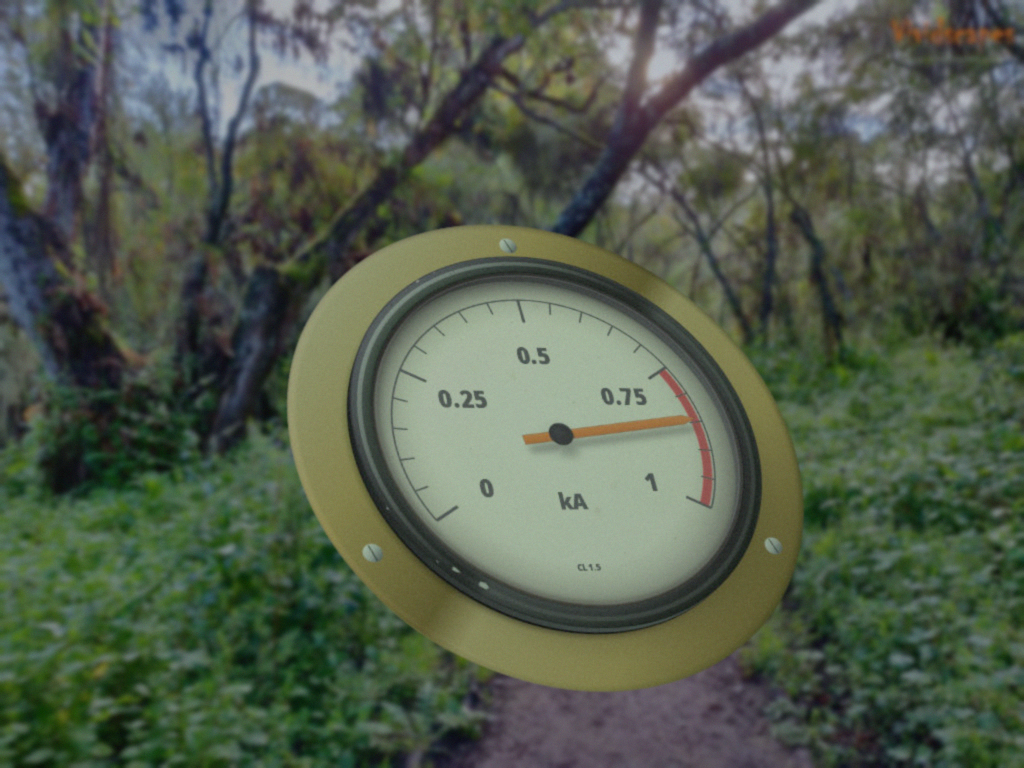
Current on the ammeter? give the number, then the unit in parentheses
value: 0.85 (kA)
